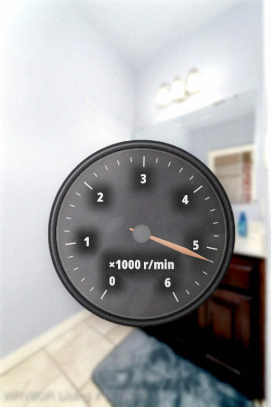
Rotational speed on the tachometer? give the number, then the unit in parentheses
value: 5200 (rpm)
